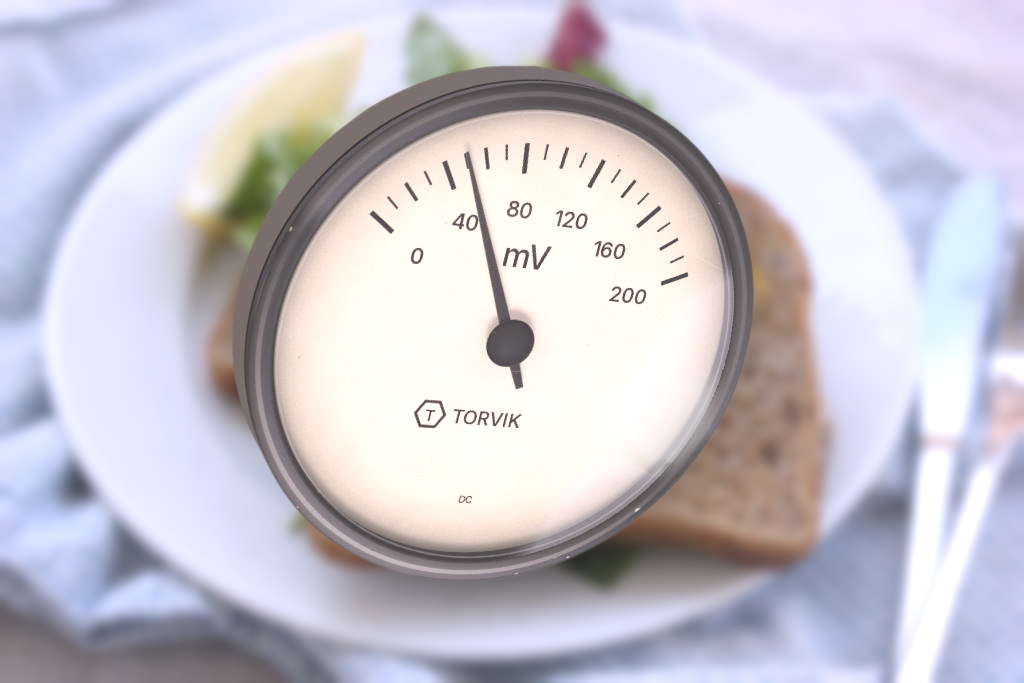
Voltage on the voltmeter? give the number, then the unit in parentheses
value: 50 (mV)
